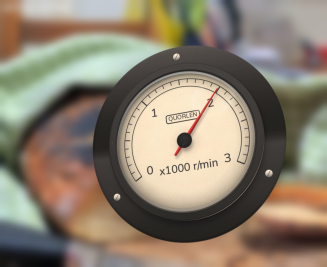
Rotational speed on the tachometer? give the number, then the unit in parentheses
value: 2000 (rpm)
